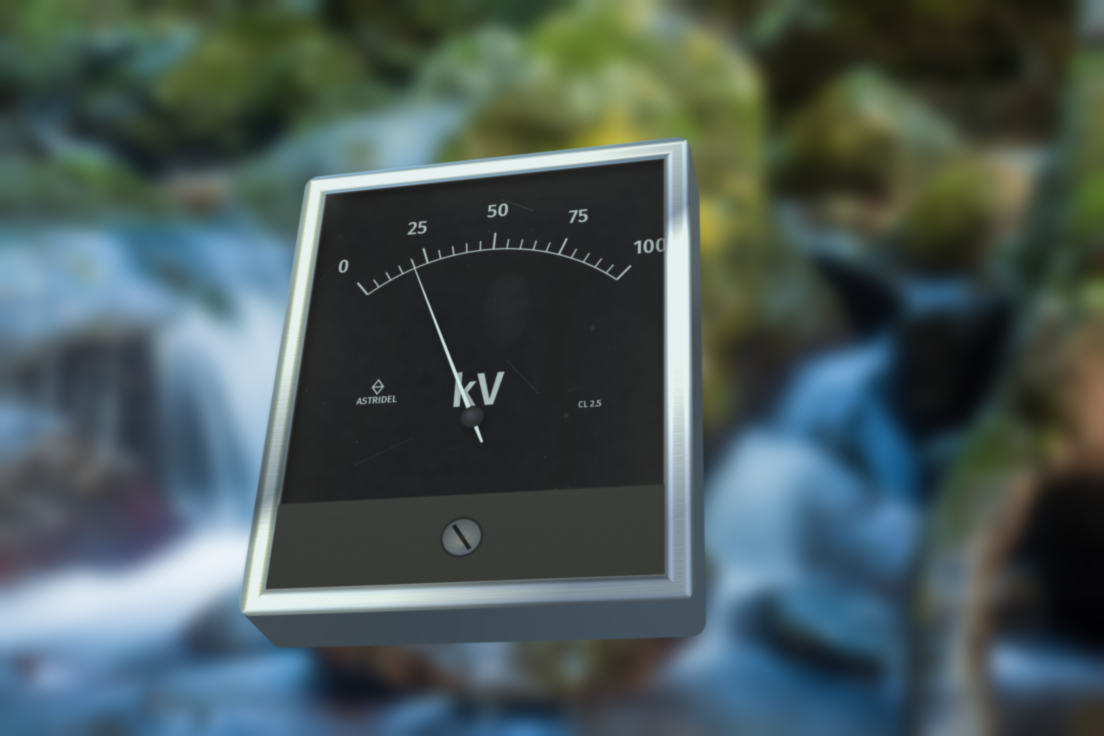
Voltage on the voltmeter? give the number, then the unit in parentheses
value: 20 (kV)
